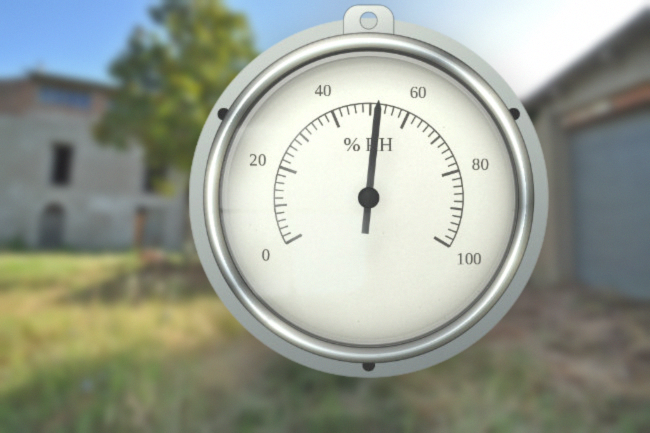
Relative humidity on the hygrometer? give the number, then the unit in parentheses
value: 52 (%)
